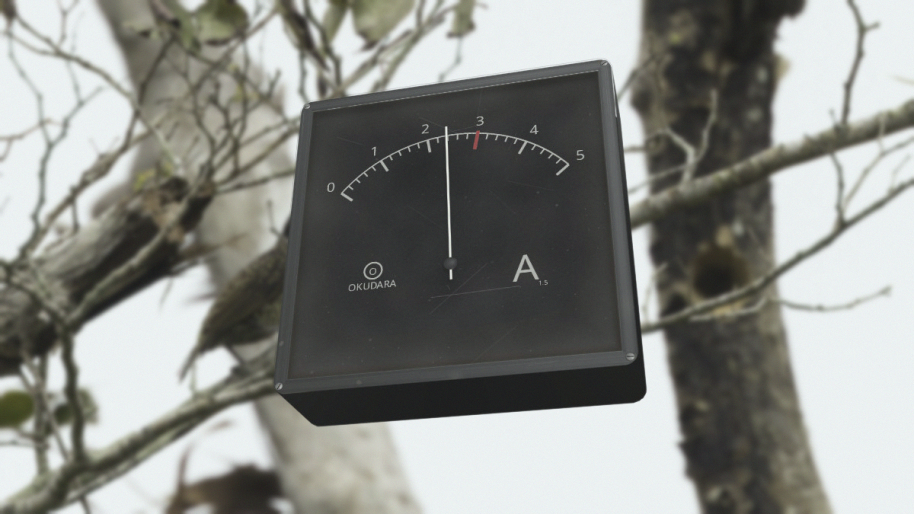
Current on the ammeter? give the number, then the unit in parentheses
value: 2.4 (A)
